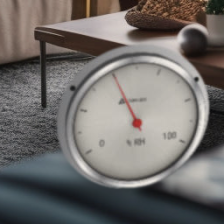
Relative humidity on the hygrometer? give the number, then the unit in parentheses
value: 40 (%)
